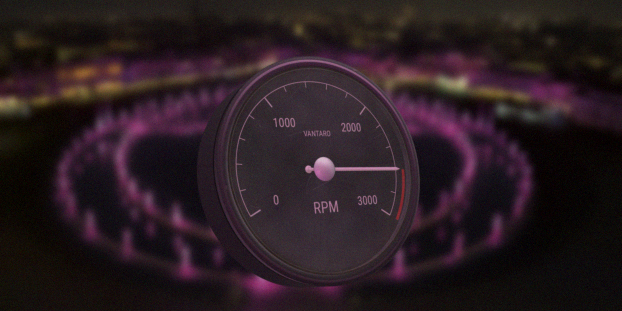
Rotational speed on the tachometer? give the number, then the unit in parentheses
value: 2600 (rpm)
